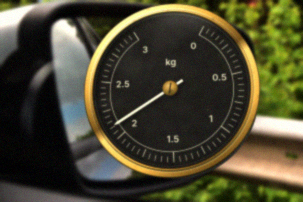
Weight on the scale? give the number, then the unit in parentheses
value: 2.1 (kg)
